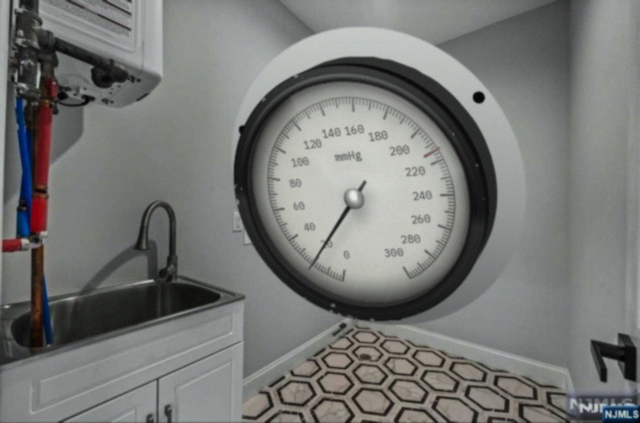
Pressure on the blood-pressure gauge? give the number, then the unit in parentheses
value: 20 (mmHg)
